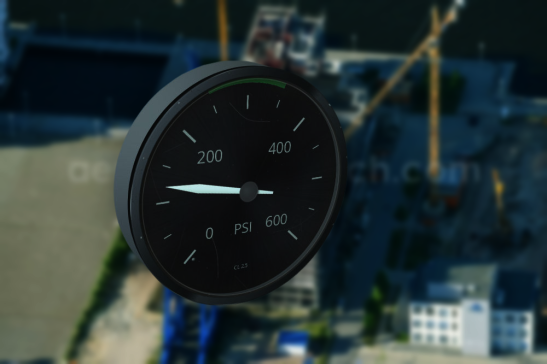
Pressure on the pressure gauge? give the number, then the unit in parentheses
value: 125 (psi)
